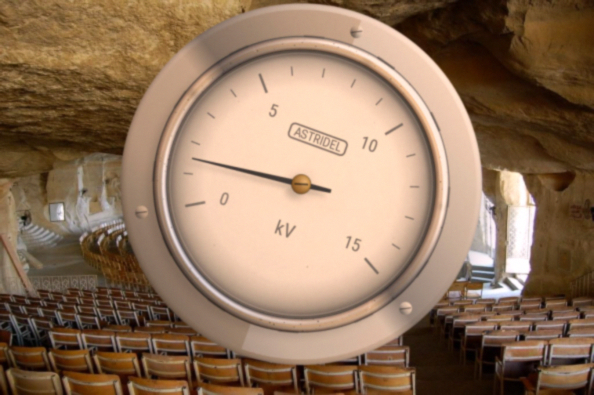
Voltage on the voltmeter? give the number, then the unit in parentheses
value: 1.5 (kV)
